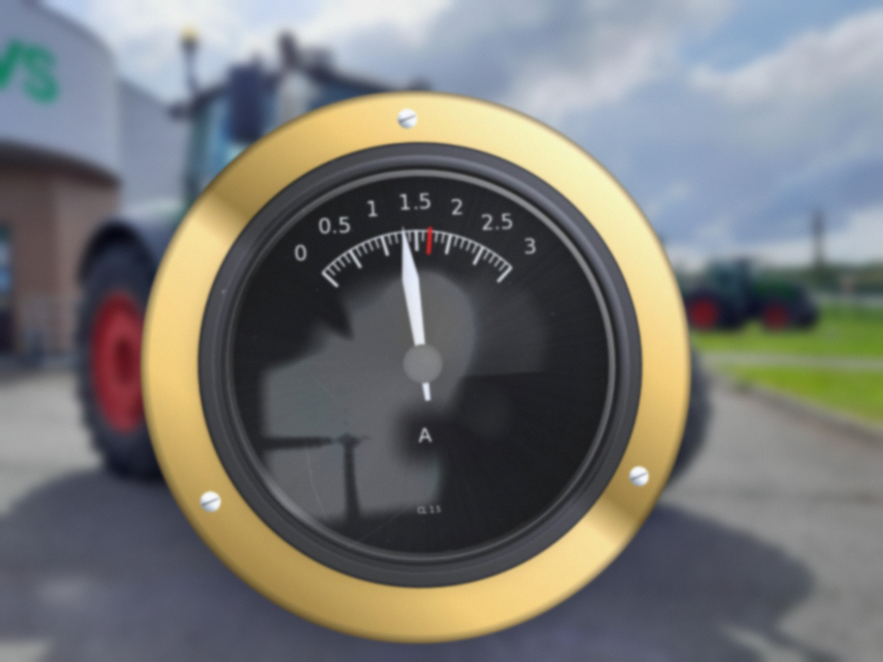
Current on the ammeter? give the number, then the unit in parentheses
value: 1.3 (A)
